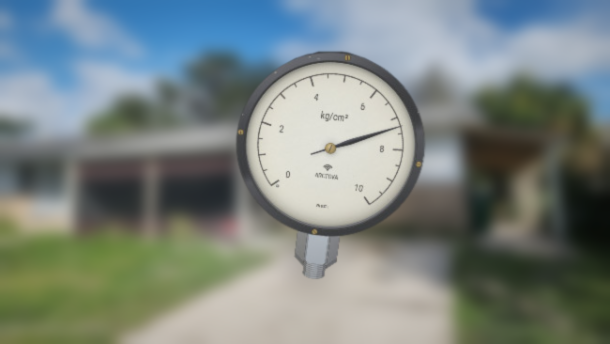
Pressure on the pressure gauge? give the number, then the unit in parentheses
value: 7.25 (kg/cm²)
